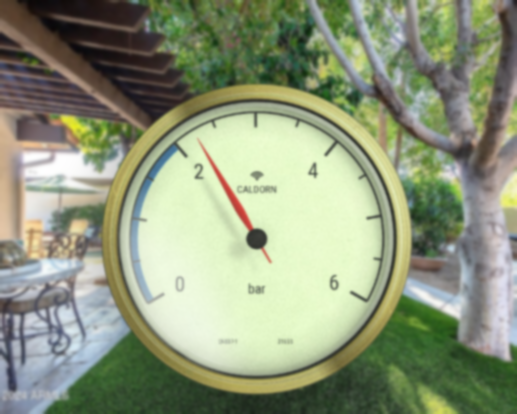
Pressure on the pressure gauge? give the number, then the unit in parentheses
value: 2.25 (bar)
